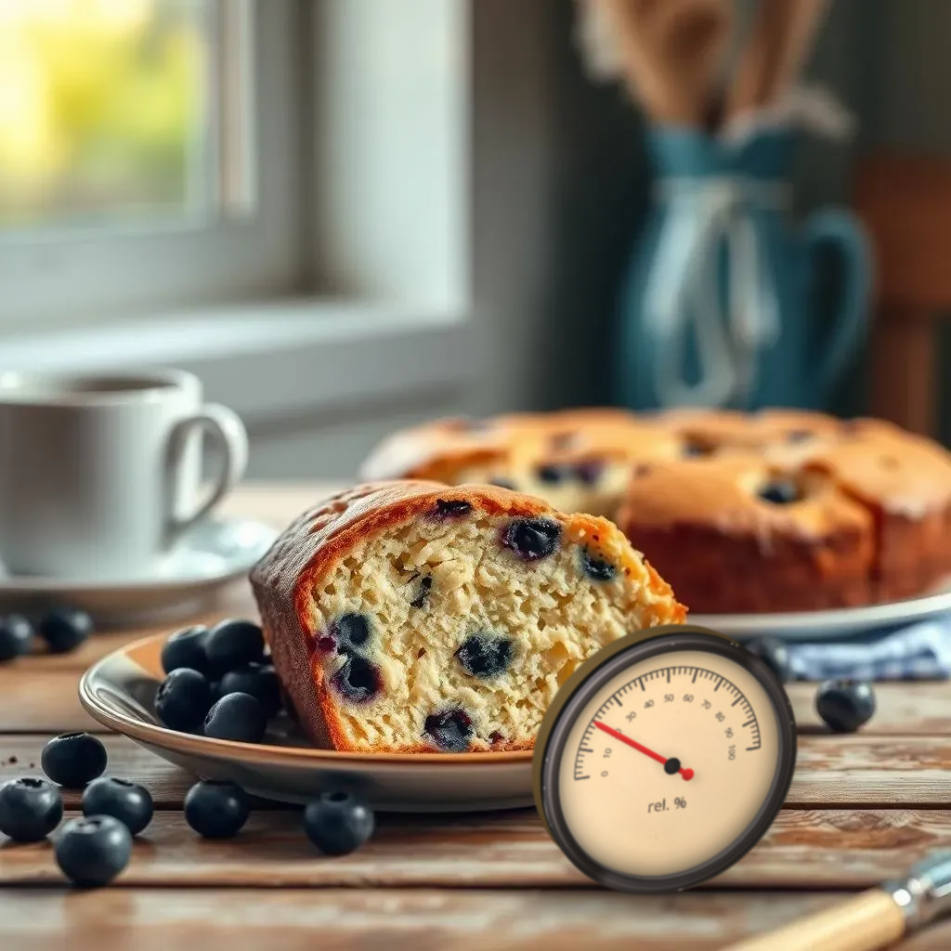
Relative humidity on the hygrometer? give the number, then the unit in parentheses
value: 20 (%)
